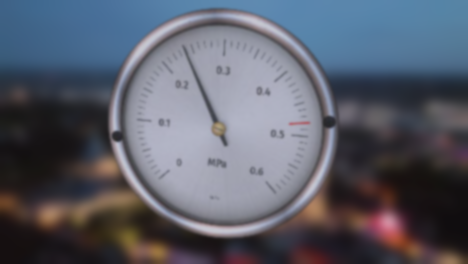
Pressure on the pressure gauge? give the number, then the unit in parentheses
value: 0.24 (MPa)
